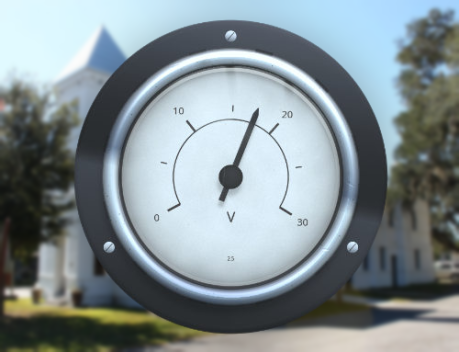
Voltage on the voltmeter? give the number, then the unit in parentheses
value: 17.5 (V)
